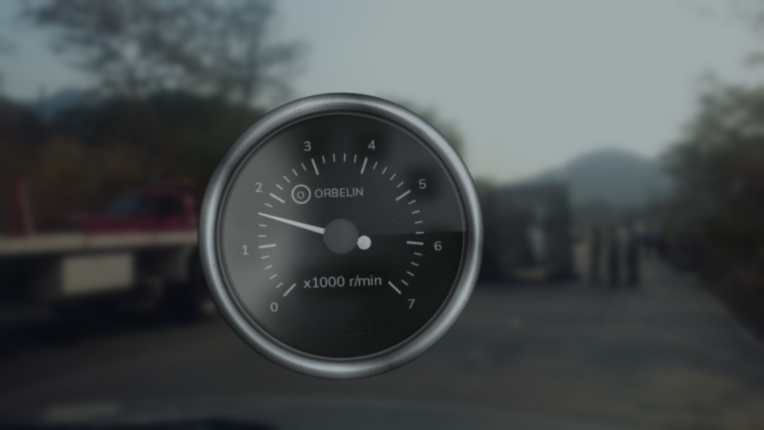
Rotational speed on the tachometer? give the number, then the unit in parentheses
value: 1600 (rpm)
